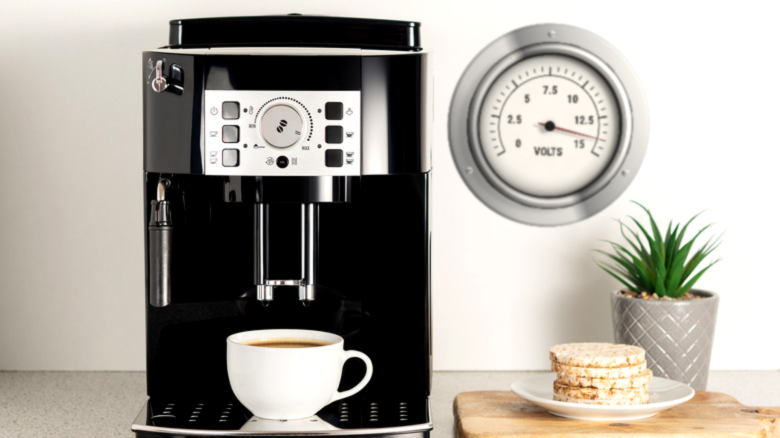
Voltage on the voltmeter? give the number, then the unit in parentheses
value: 14 (V)
